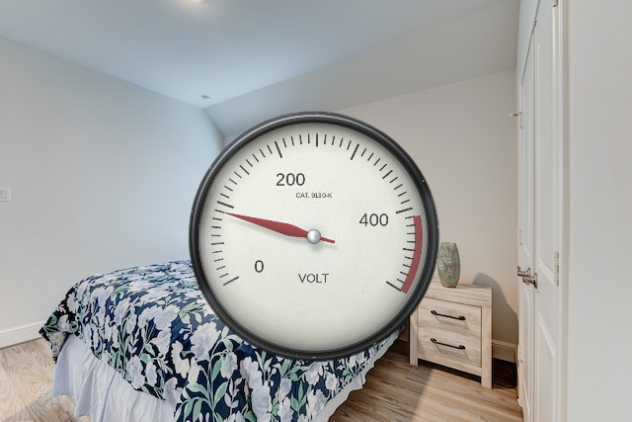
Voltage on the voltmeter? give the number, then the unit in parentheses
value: 90 (V)
